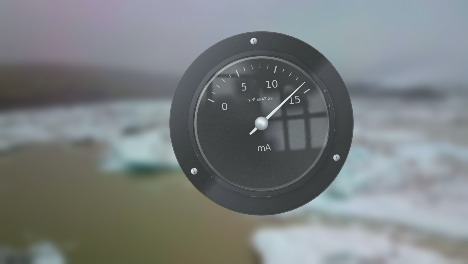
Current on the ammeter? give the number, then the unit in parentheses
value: 14 (mA)
